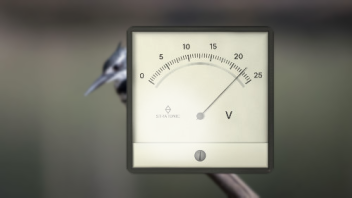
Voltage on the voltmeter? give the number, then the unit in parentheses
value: 22.5 (V)
